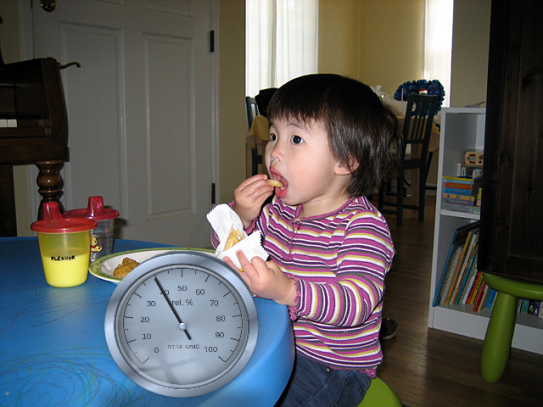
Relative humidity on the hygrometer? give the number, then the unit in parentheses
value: 40 (%)
